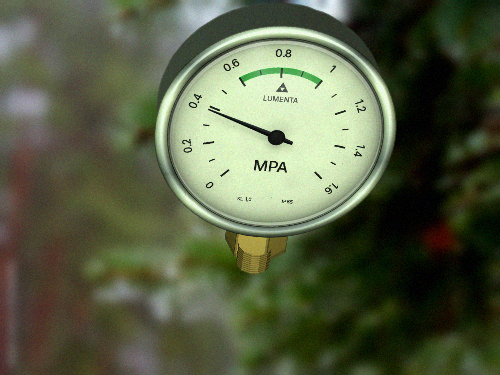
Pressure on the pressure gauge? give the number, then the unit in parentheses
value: 0.4 (MPa)
